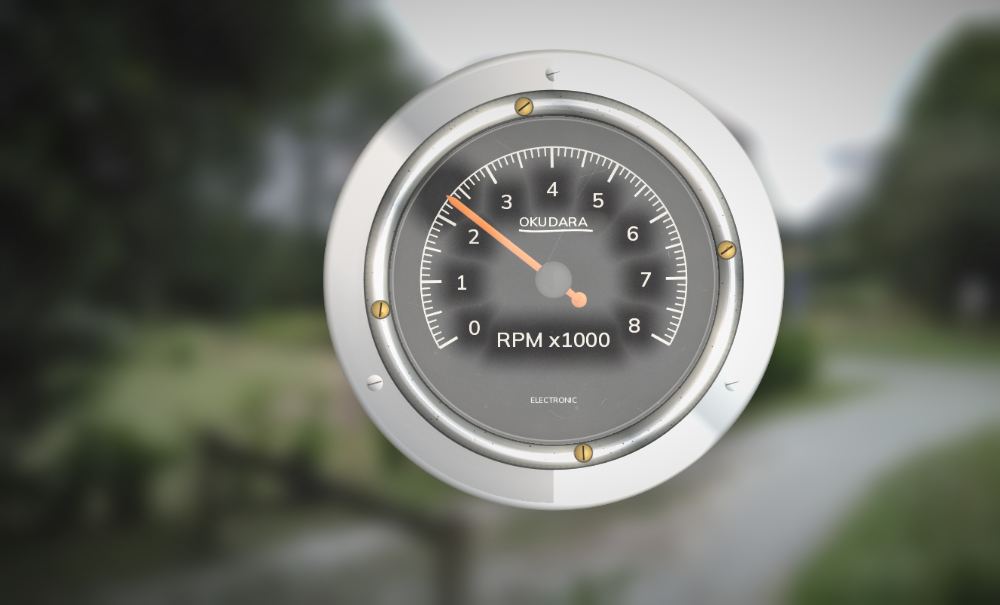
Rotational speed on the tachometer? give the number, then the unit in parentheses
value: 2300 (rpm)
